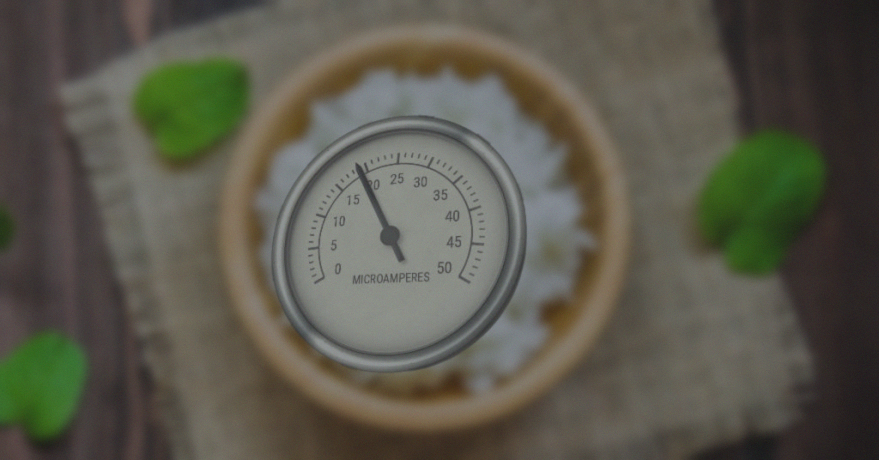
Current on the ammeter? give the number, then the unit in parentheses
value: 19 (µA)
